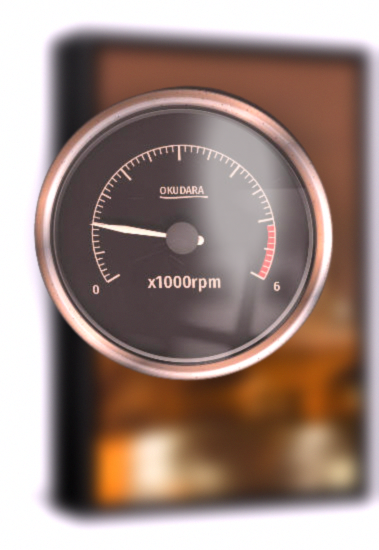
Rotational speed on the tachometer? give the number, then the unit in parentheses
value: 1000 (rpm)
